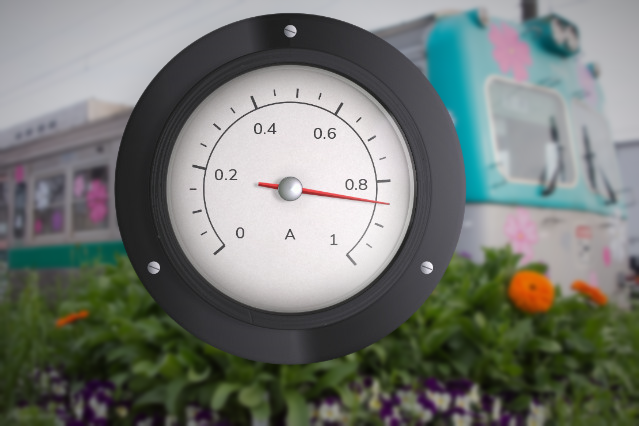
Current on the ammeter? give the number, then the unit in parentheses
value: 0.85 (A)
